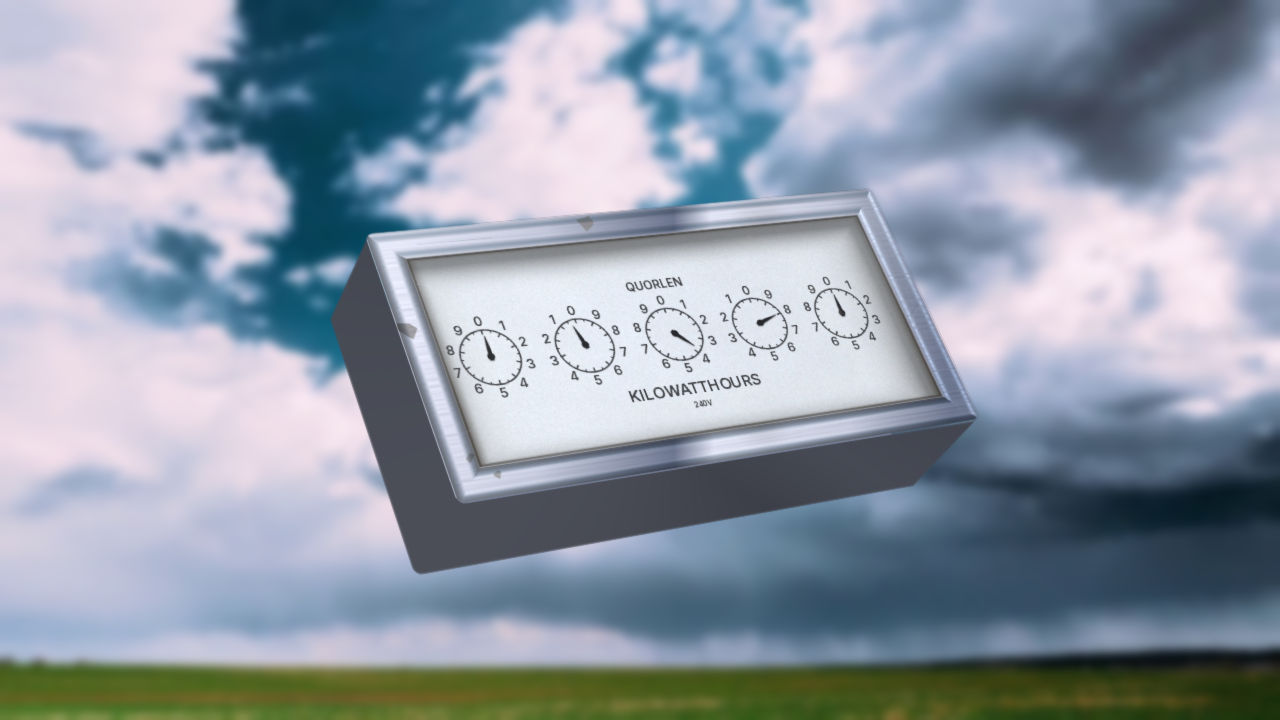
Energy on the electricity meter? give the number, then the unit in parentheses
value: 380 (kWh)
